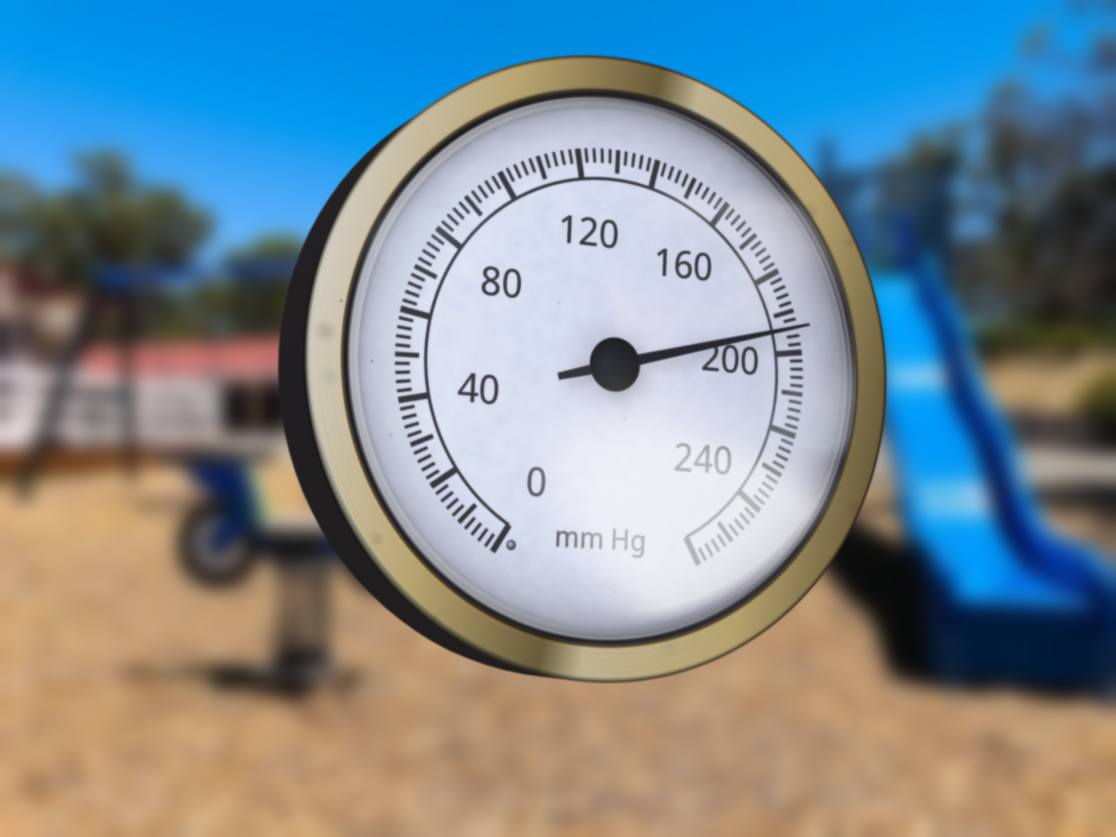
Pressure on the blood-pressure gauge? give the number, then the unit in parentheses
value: 194 (mmHg)
